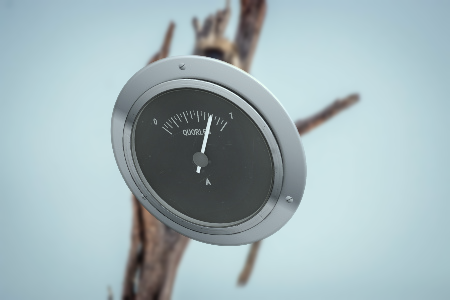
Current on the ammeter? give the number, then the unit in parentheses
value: 0.8 (A)
